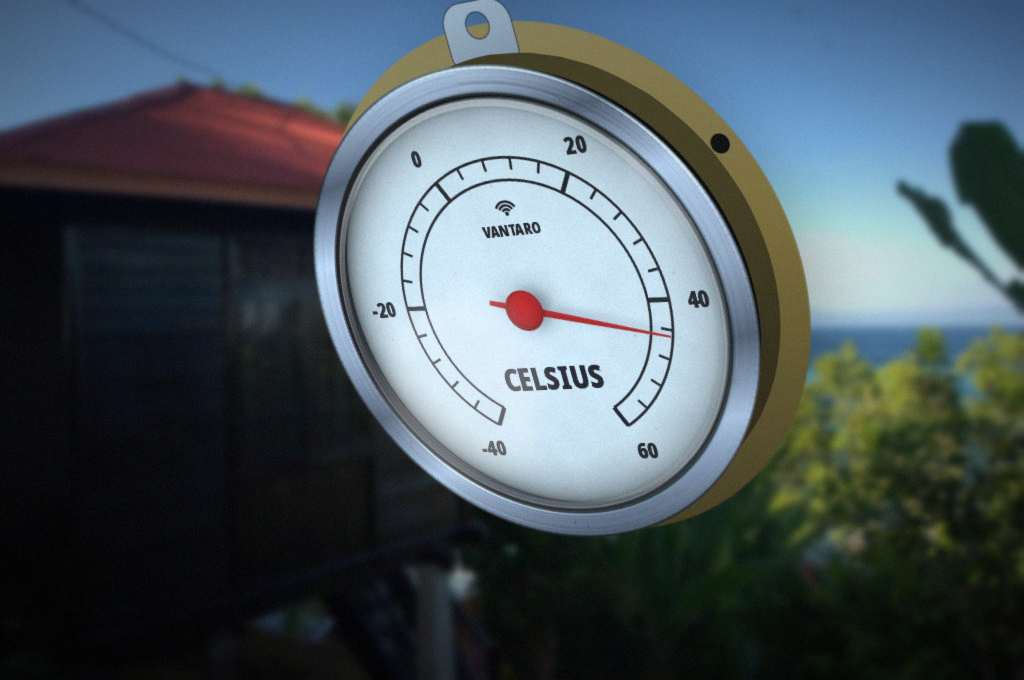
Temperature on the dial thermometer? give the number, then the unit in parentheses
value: 44 (°C)
